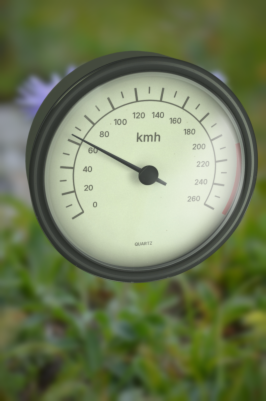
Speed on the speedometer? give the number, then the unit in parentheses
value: 65 (km/h)
